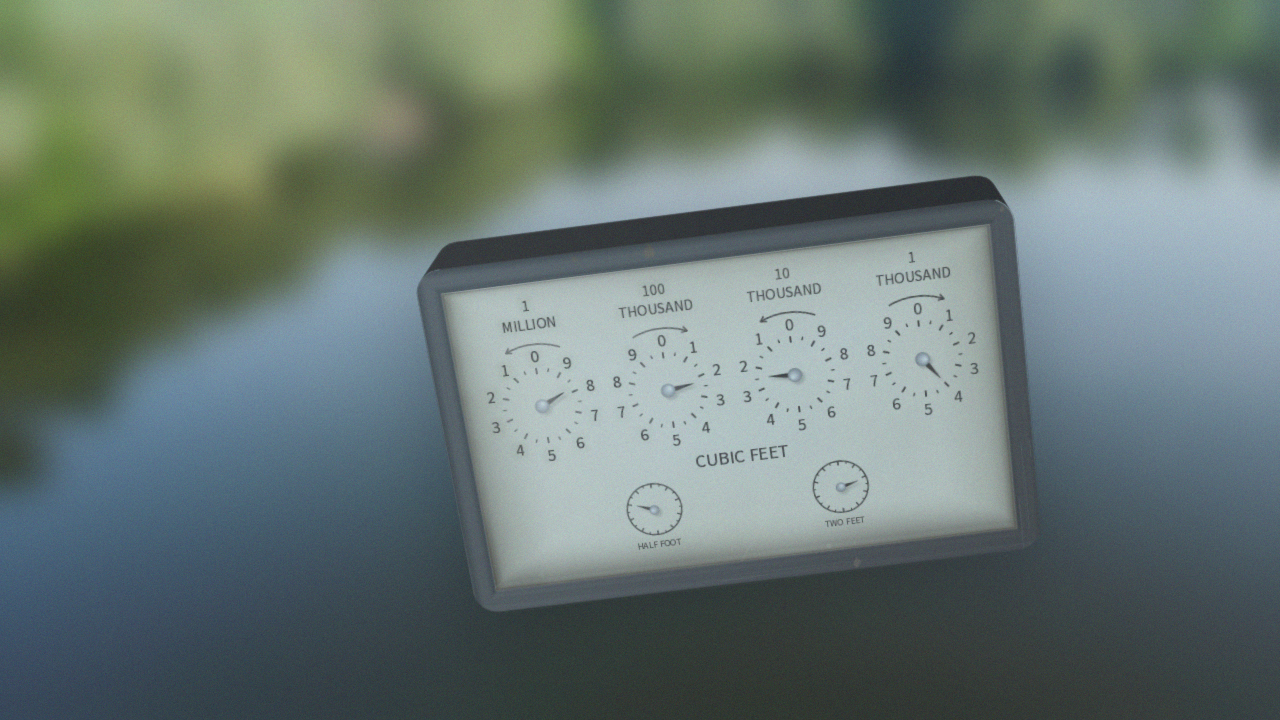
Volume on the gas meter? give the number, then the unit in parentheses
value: 822400 (ft³)
